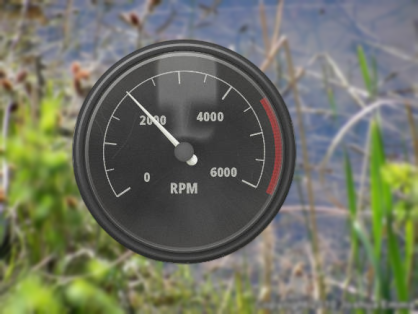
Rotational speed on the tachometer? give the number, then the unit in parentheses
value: 2000 (rpm)
